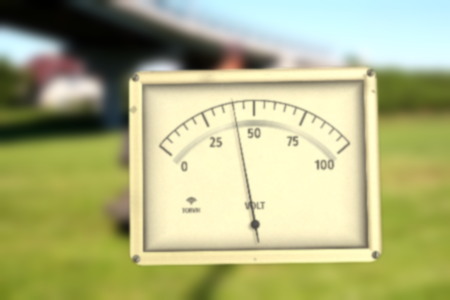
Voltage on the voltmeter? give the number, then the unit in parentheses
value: 40 (V)
